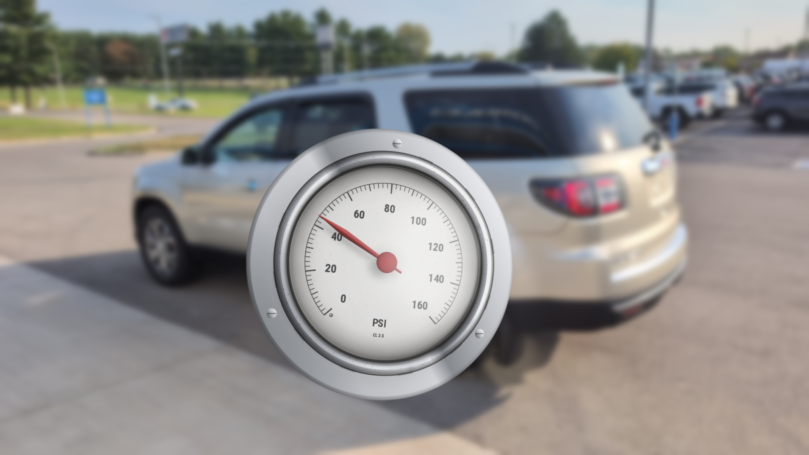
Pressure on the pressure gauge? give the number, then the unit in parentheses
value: 44 (psi)
